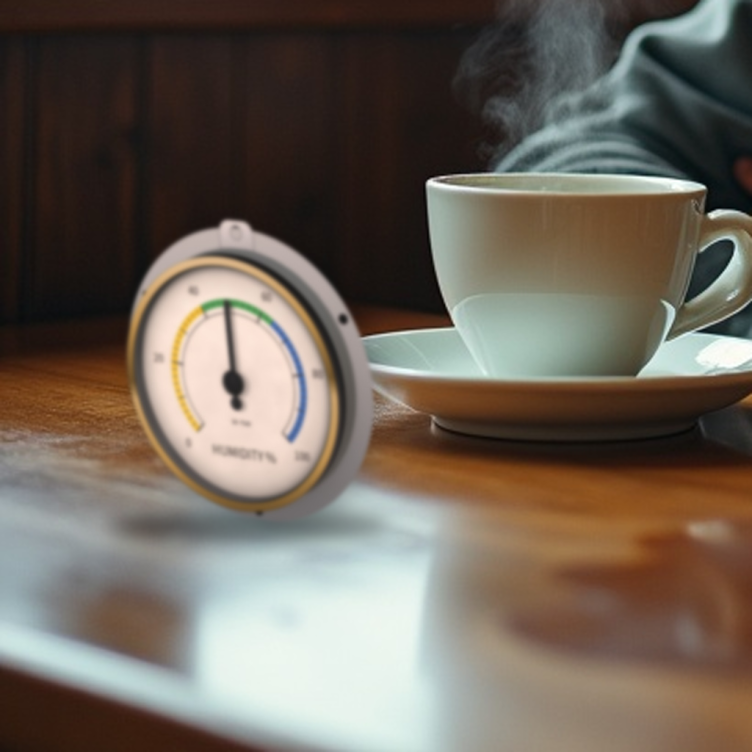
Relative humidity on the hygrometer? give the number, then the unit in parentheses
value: 50 (%)
